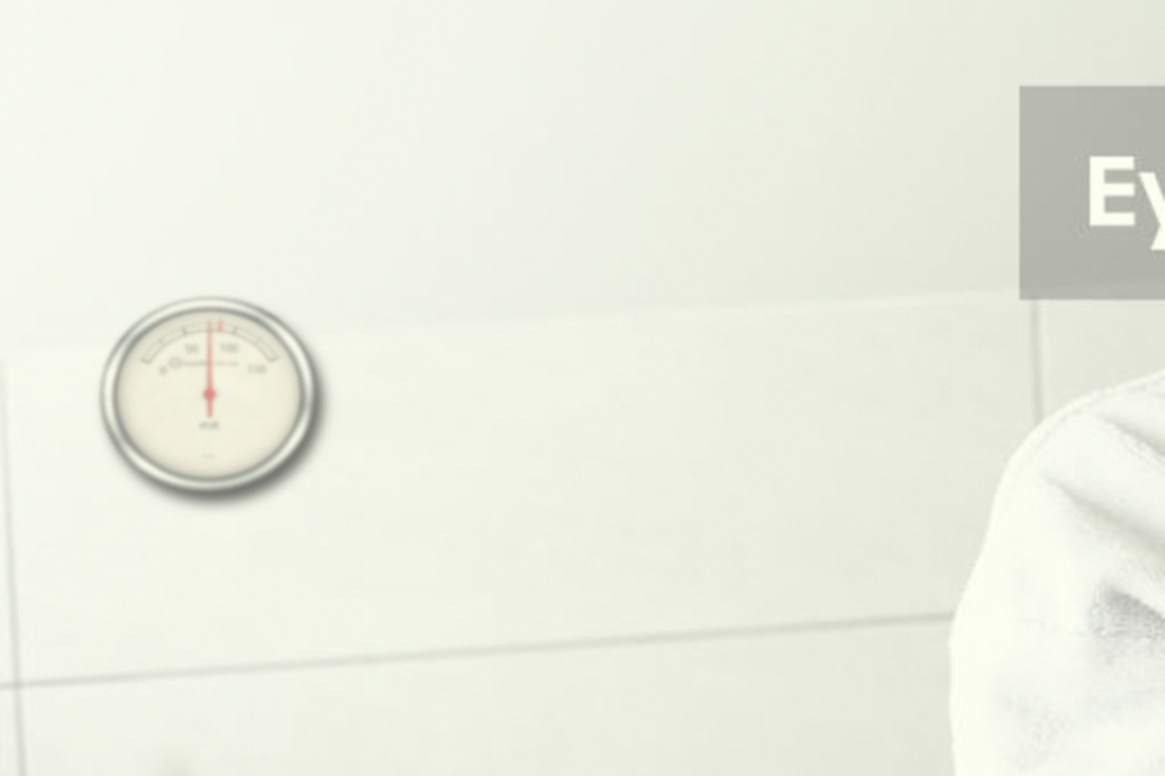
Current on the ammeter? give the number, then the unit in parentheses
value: 75 (mA)
